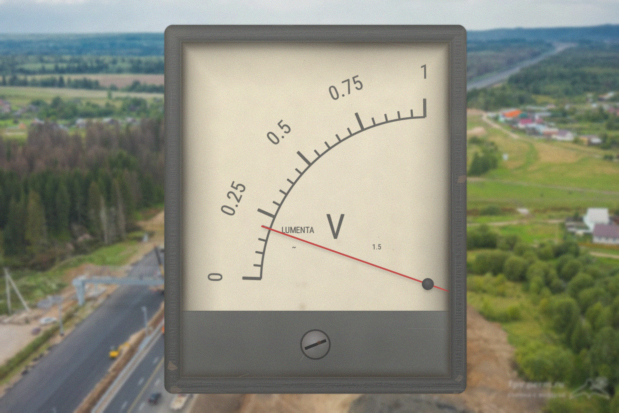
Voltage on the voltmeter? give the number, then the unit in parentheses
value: 0.2 (V)
